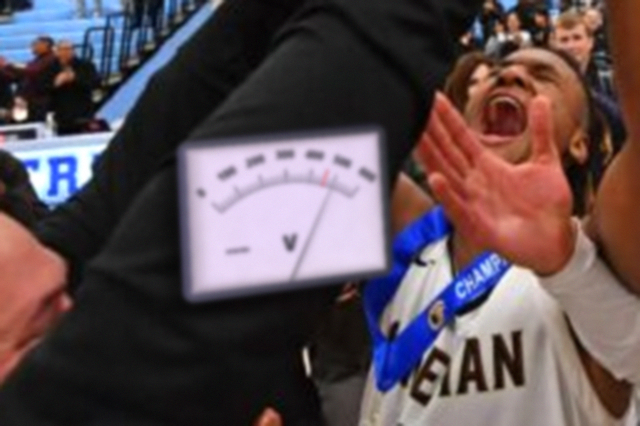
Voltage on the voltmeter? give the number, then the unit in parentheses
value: 500 (V)
